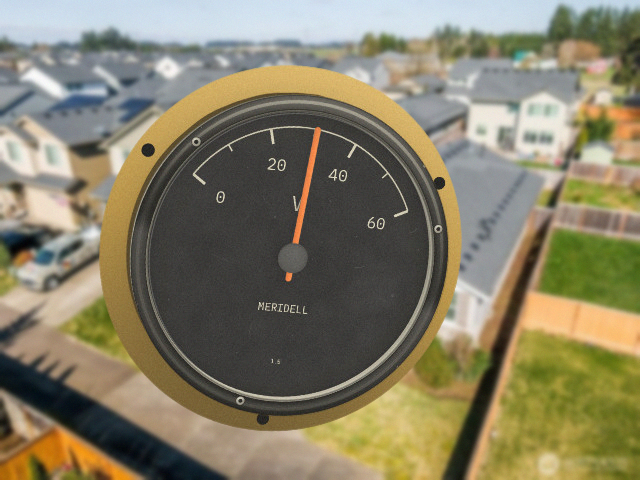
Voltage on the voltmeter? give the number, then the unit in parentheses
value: 30 (V)
